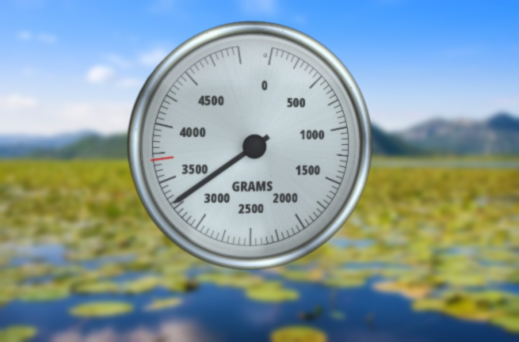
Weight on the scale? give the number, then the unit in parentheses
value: 3300 (g)
